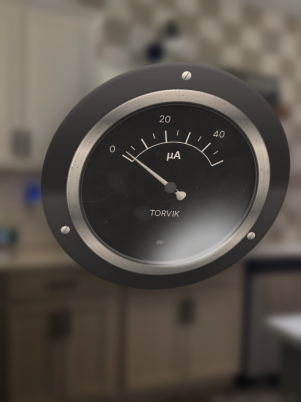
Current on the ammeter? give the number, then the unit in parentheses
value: 2.5 (µA)
